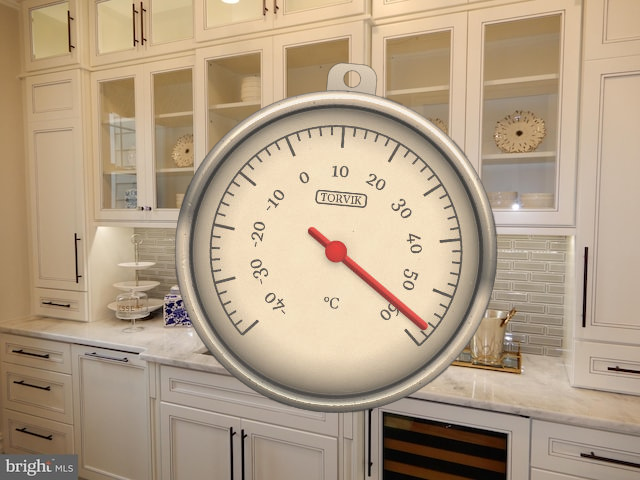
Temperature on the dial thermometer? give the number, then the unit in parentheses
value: 57 (°C)
